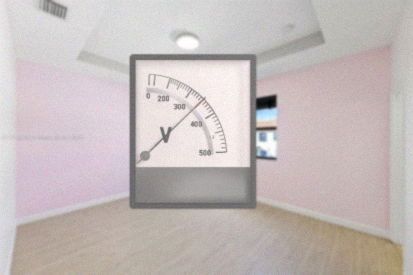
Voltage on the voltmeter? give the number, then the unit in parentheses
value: 350 (V)
